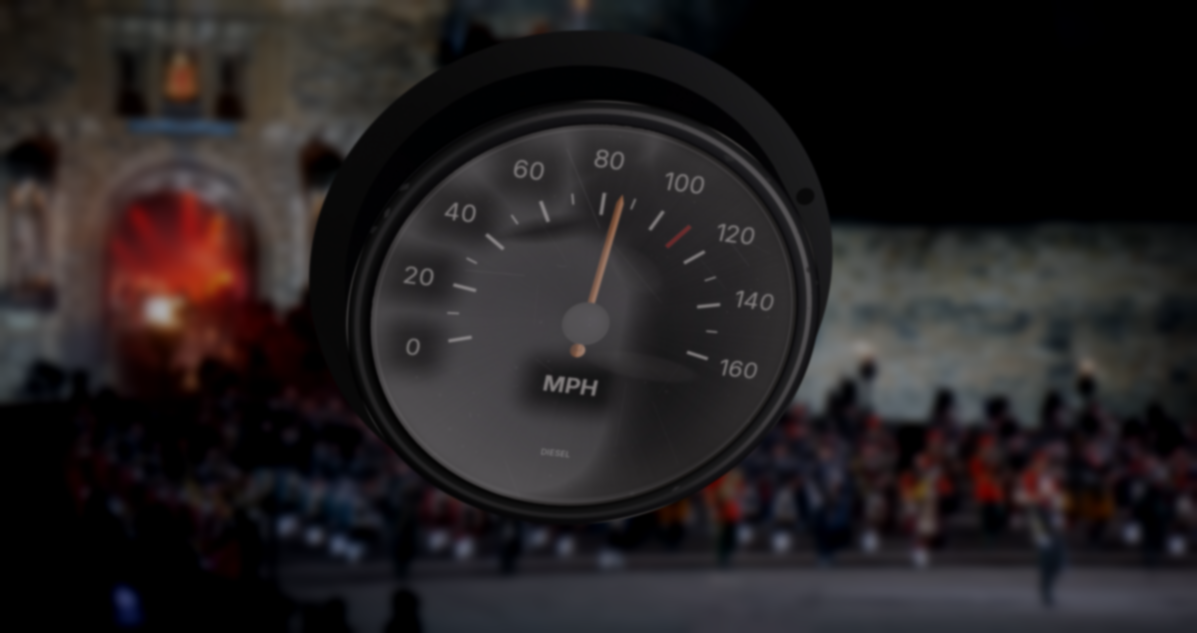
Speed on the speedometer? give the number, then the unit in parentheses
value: 85 (mph)
